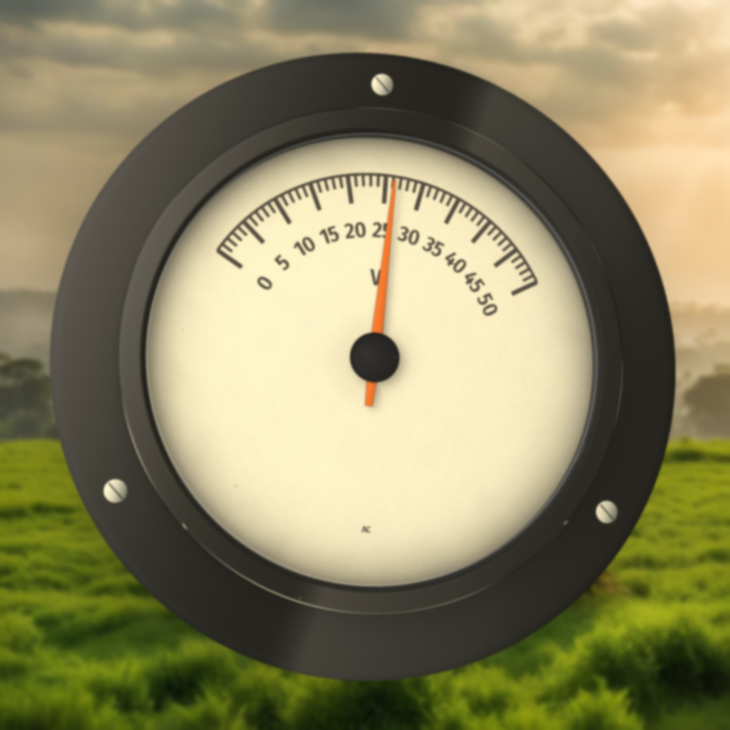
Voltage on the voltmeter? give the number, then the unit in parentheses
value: 26 (V)
